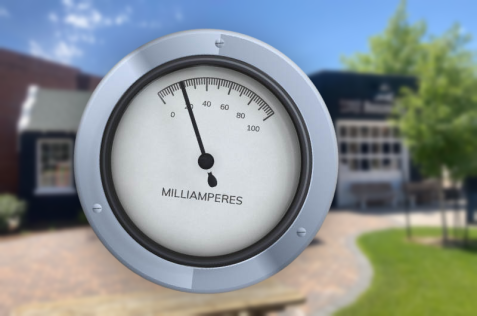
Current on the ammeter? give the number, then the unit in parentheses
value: 20 (mA)
